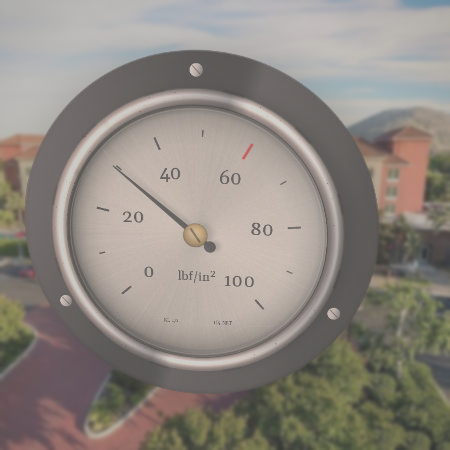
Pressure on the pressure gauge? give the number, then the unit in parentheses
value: 30 (psi)
